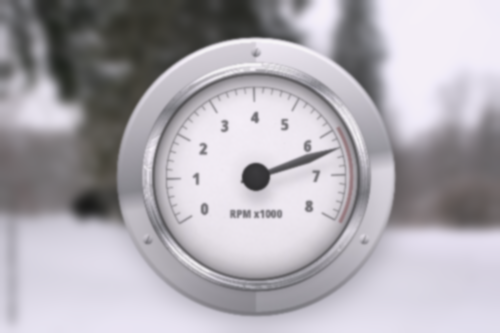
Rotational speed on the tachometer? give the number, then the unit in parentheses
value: 6400 (rpm)
